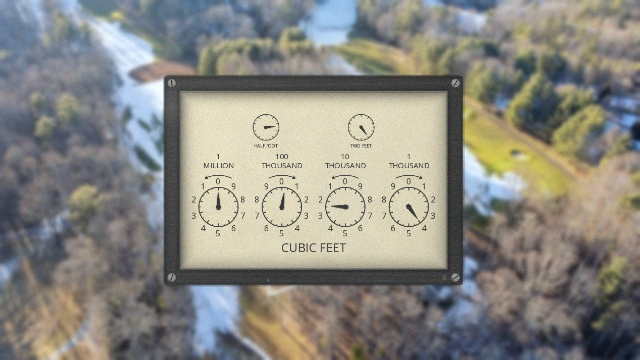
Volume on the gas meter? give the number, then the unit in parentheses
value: 2400 (ft³)
